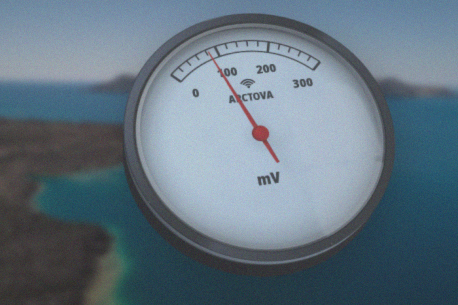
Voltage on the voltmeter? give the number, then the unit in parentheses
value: 80 (mV)
